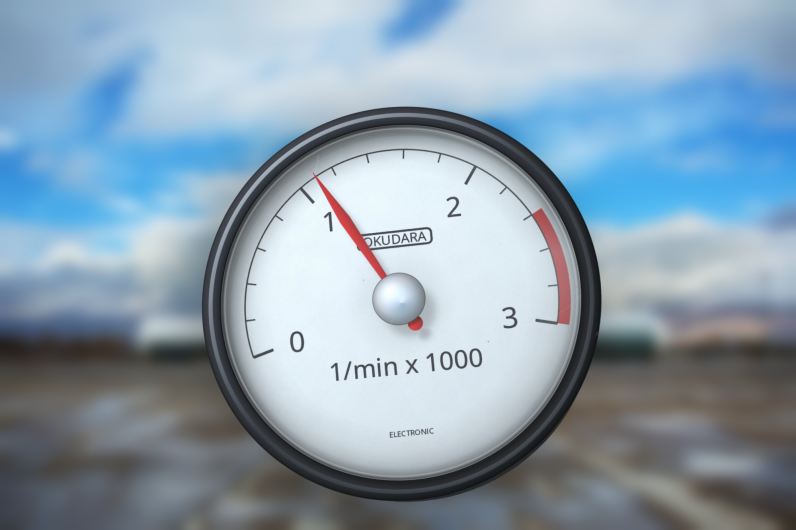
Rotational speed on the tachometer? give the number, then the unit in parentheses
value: 1100 (rpm)
